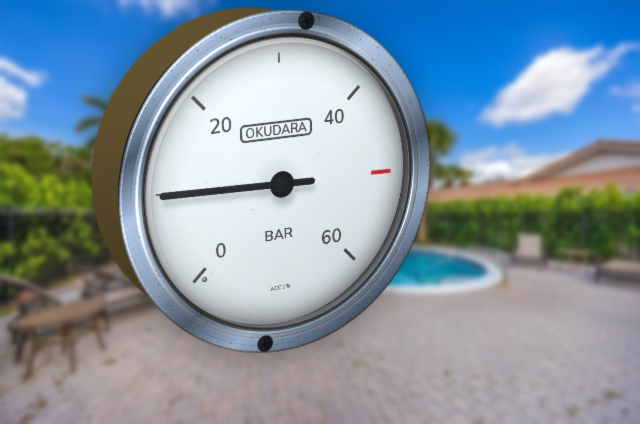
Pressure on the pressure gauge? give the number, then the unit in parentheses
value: 10 (bar)
